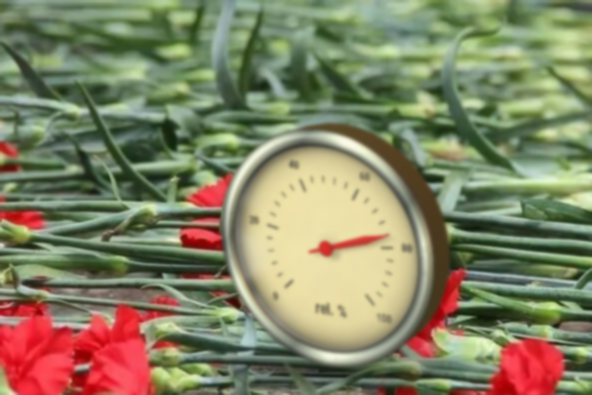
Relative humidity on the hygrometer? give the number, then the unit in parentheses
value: 76 (%)
